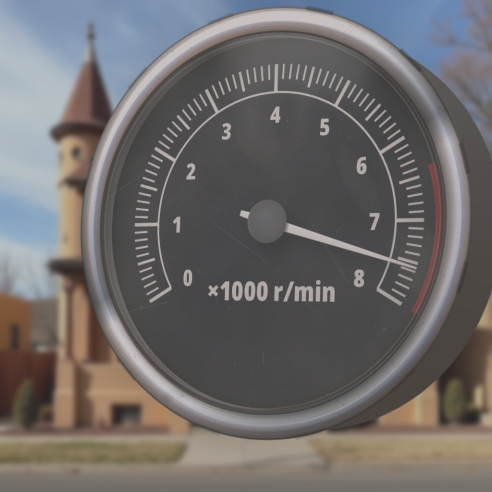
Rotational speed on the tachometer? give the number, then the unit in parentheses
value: 7550 (rpm)
